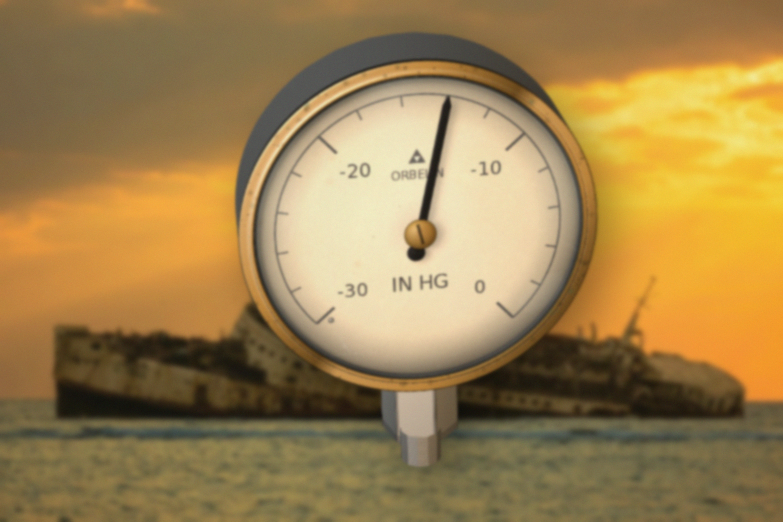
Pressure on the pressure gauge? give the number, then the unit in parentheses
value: -14 (inHg)
